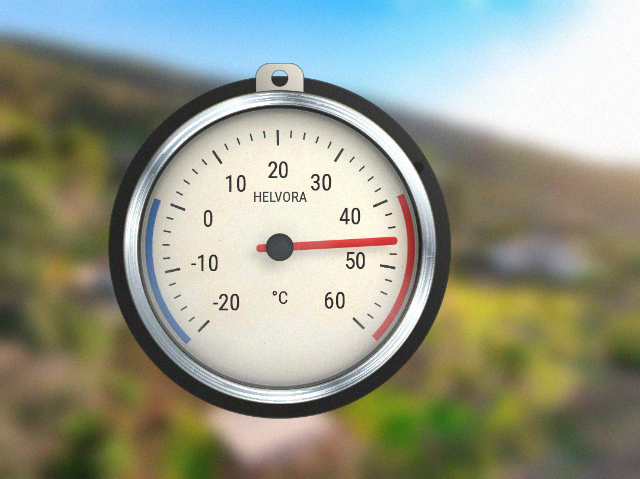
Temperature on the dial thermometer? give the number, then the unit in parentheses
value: 46 (°C)
